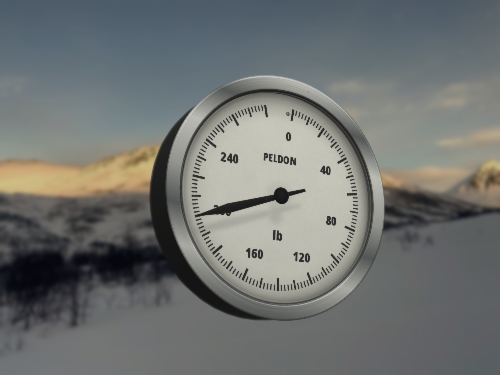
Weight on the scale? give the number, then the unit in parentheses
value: 200 (lb)
